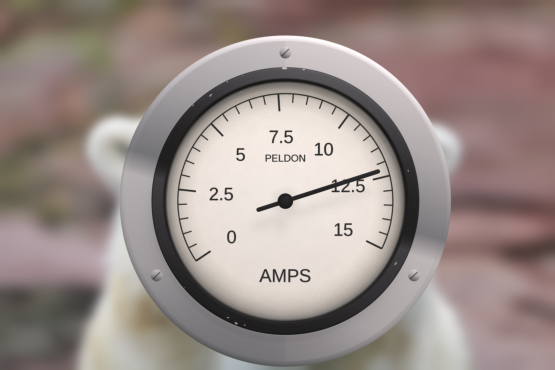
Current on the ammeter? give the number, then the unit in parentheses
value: 12.25 (A)
